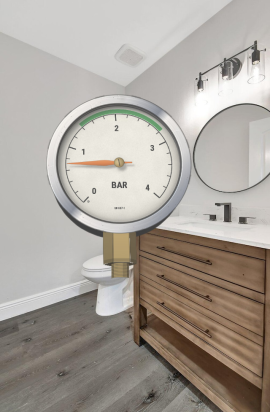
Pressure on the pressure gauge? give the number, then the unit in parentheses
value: 0.7 (bar)
